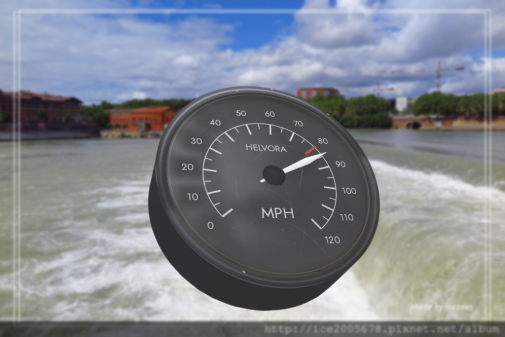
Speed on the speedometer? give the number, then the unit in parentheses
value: 85 (mph)
